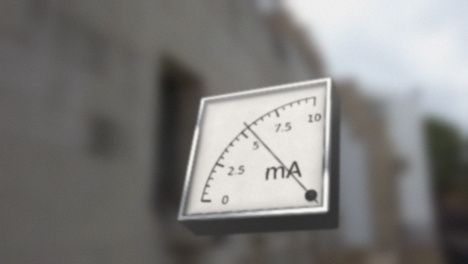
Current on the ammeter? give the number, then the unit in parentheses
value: 5.5 (mA)
